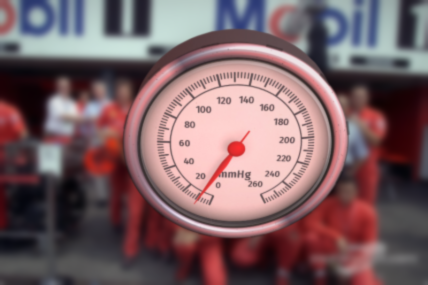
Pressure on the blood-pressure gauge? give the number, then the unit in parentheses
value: 10 (mmHg)
